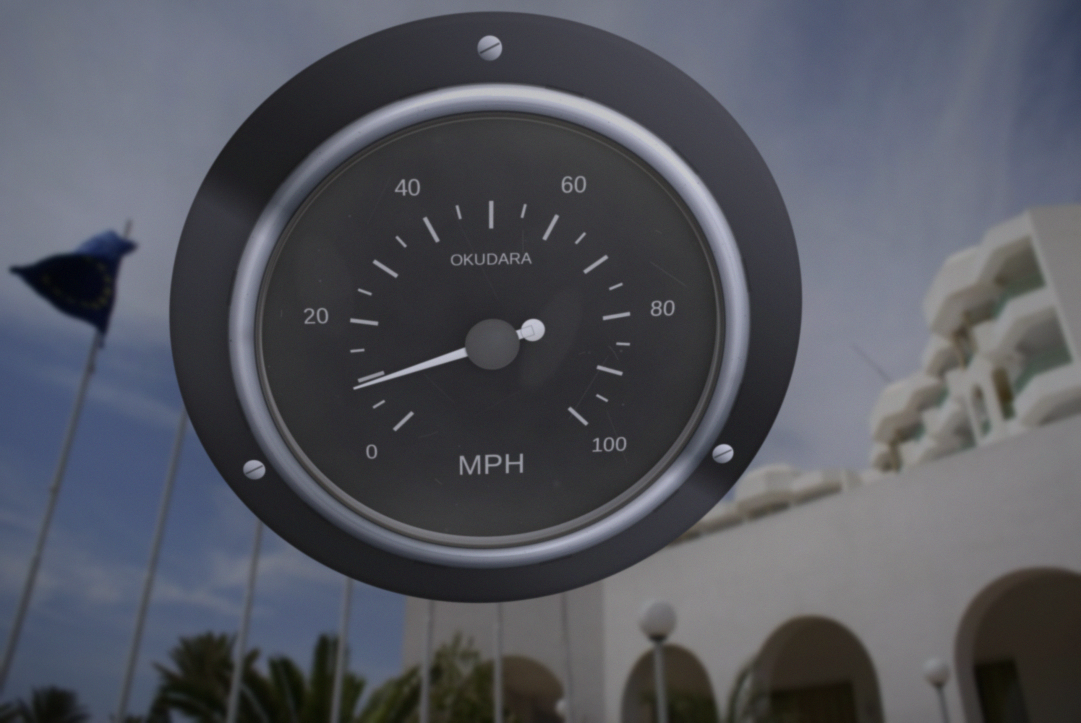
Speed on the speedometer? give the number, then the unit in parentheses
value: 10 (mph)
